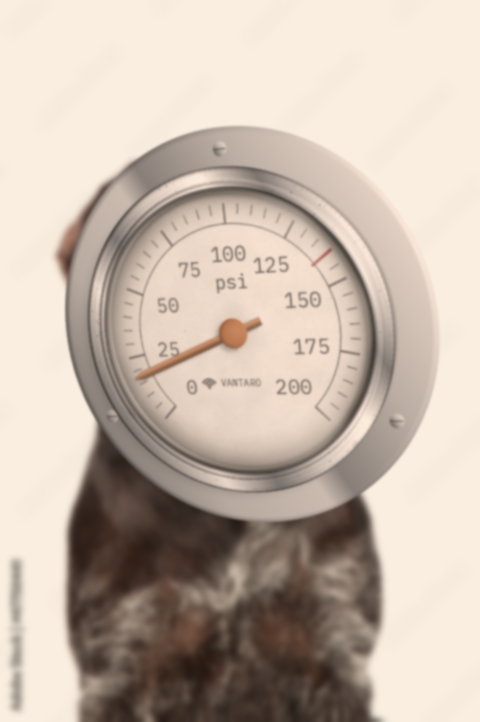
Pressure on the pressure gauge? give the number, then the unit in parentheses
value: 17.5 (psi)
